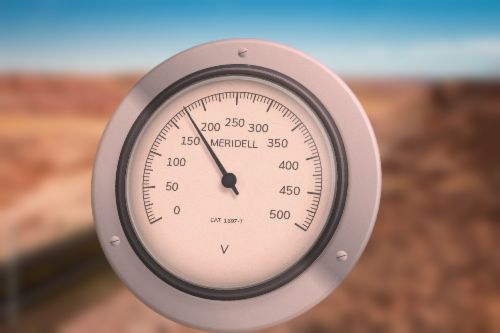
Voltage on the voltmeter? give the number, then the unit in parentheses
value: 175 (V)
